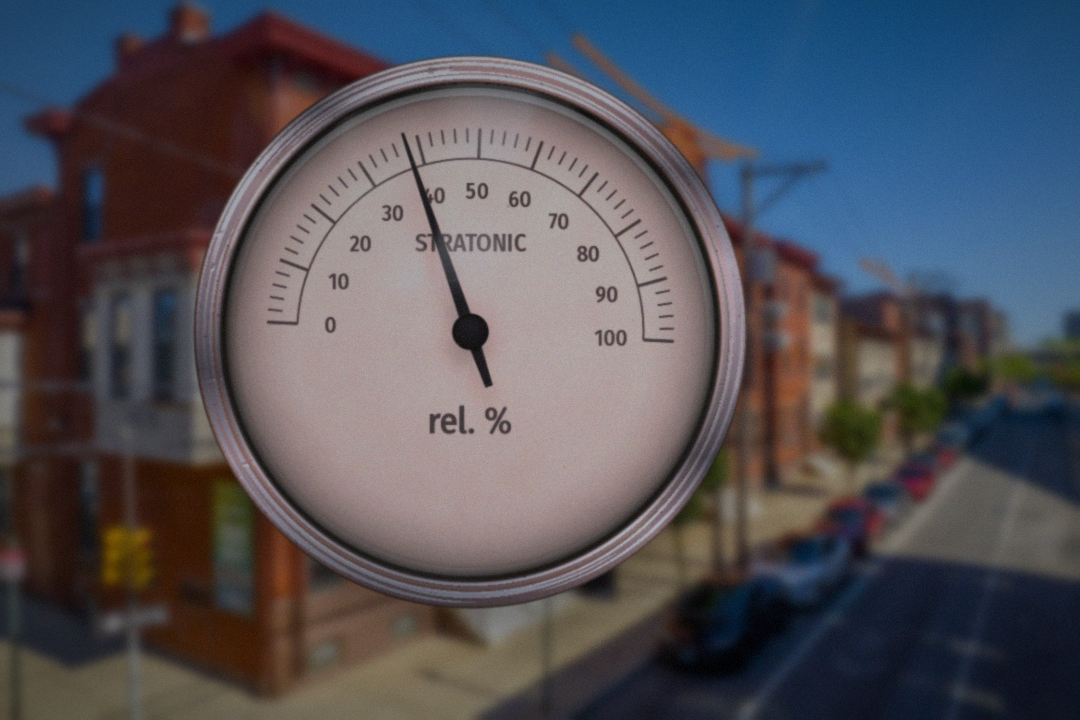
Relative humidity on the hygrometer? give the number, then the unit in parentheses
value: 38 (%)
